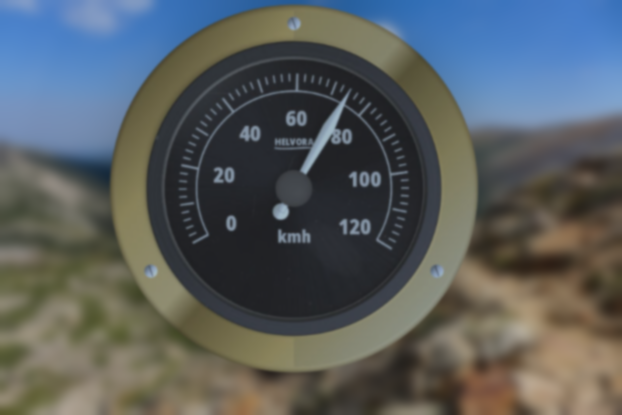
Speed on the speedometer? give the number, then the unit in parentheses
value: 74 (km/h)
